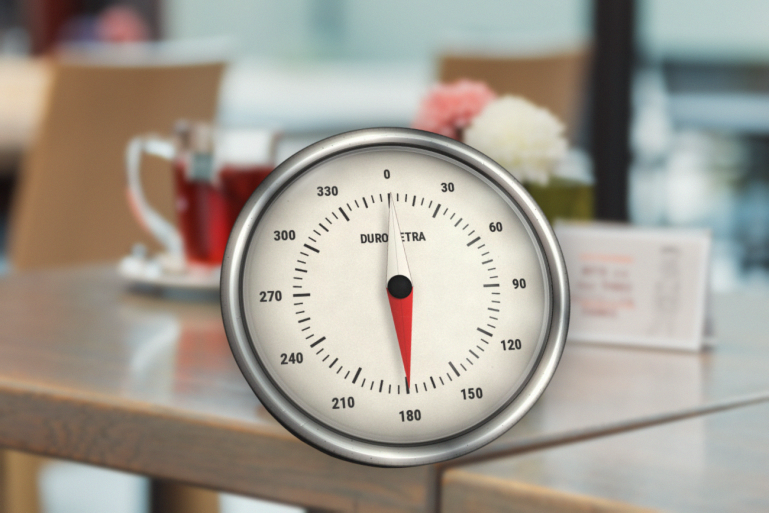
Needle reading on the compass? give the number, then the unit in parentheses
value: 180 (°)
